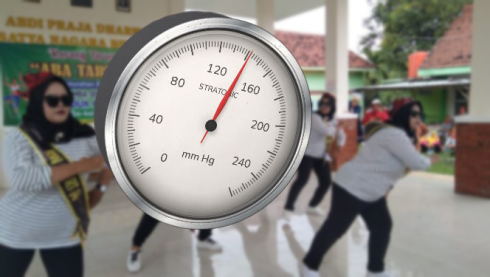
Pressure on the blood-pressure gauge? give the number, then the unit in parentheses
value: 140 (mmHg)
